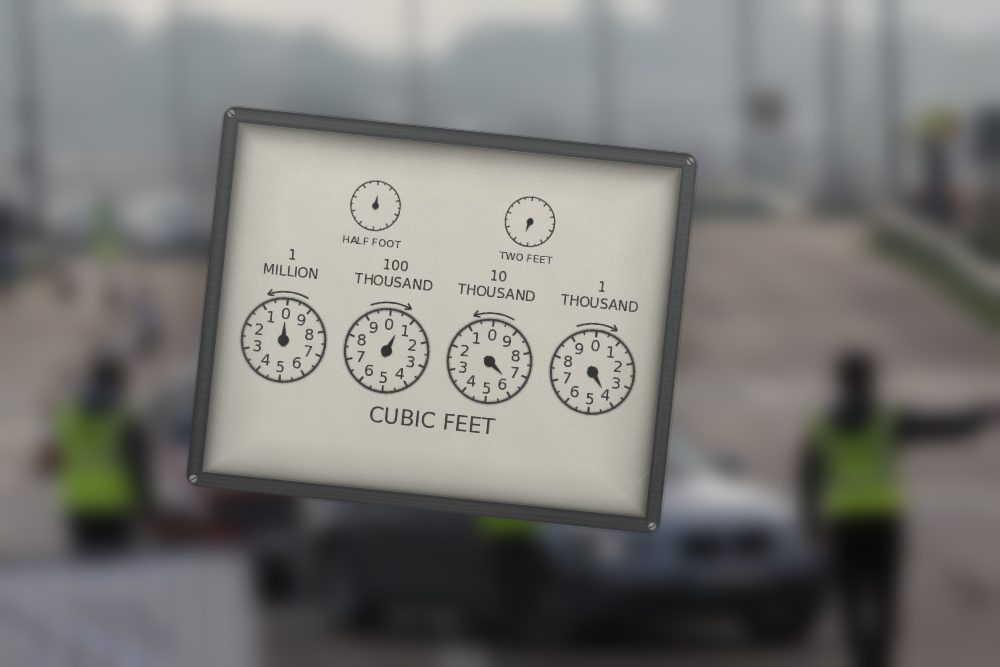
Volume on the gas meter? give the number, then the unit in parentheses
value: 6400 (ft³)
